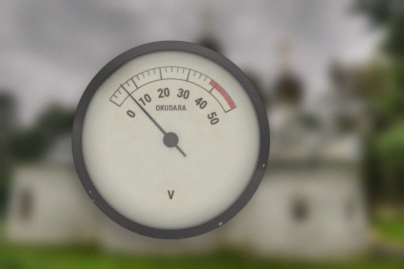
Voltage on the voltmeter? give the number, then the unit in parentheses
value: 6 (V)
